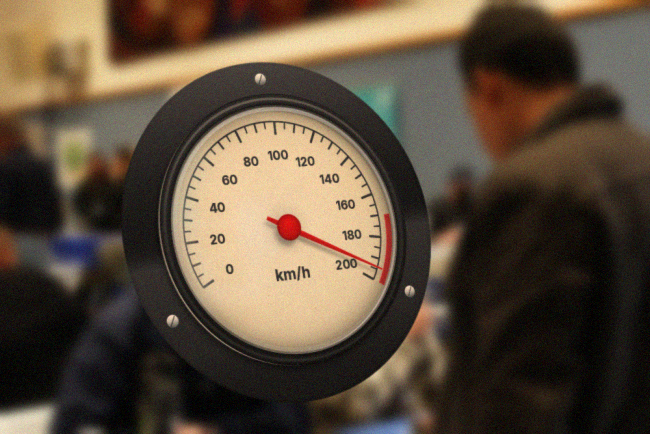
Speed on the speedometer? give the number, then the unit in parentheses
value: 195 (km/h)
